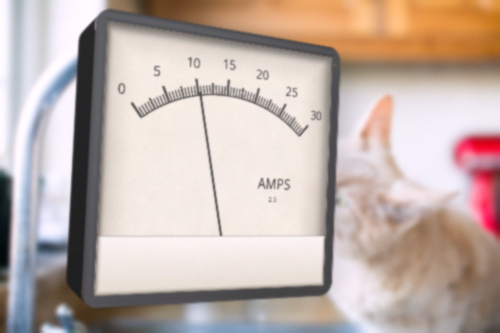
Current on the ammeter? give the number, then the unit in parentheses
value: 10 (A)
